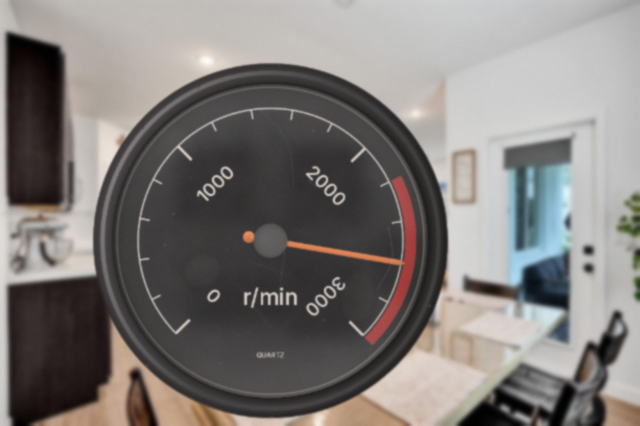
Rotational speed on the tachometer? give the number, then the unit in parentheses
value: 2600 (rpm)
